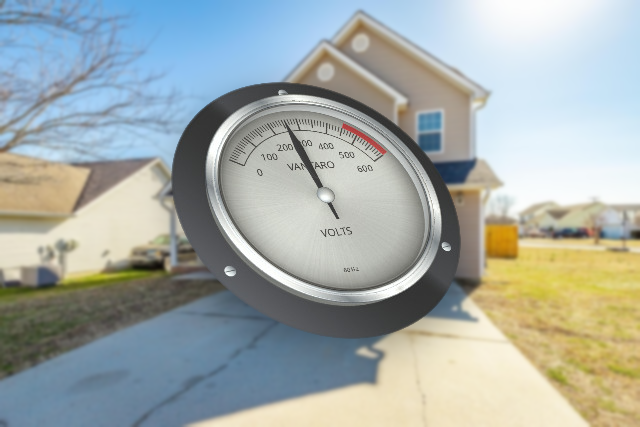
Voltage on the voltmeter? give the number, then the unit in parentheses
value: 250 (V)
